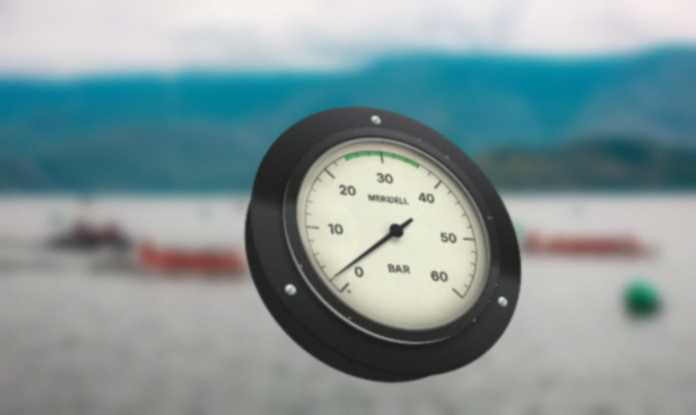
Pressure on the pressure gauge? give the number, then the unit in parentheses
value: 2 (bar)
